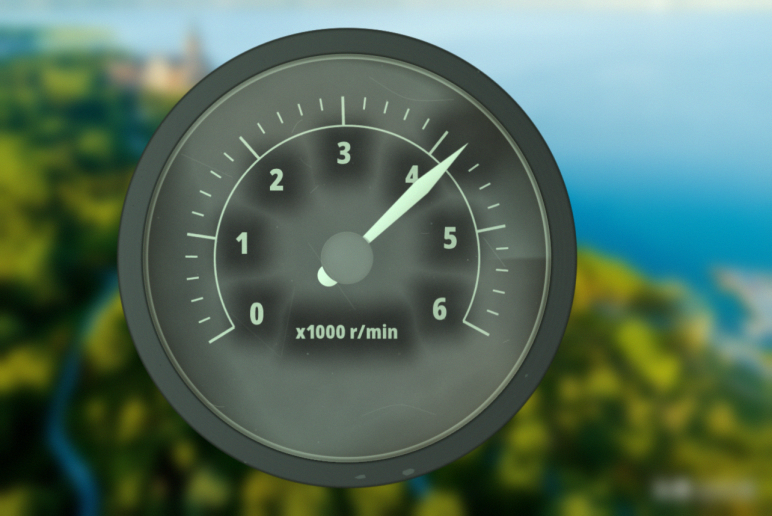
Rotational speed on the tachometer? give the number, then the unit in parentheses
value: 4200 (rpm)
